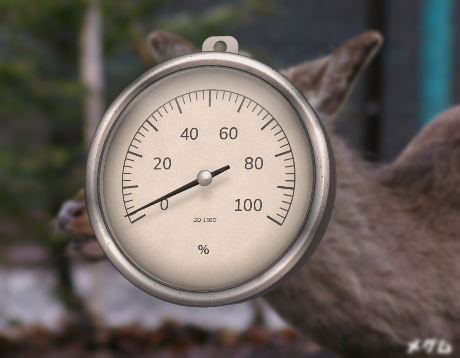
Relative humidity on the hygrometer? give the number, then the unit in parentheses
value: 2 (%)
